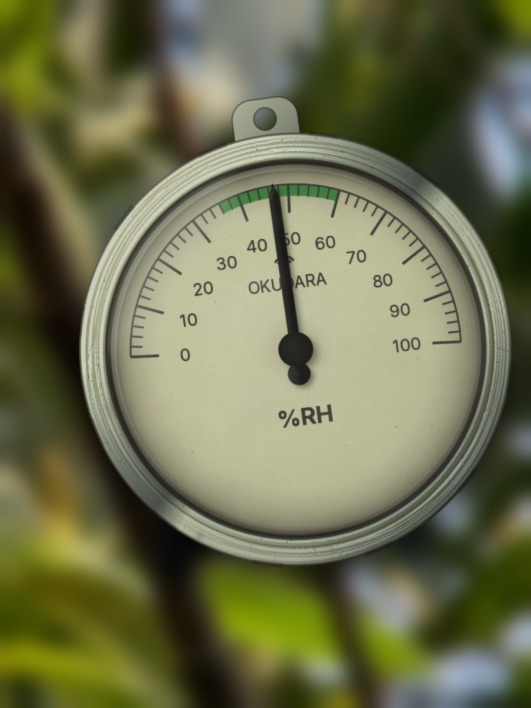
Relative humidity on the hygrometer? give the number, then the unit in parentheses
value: 47 (%)
